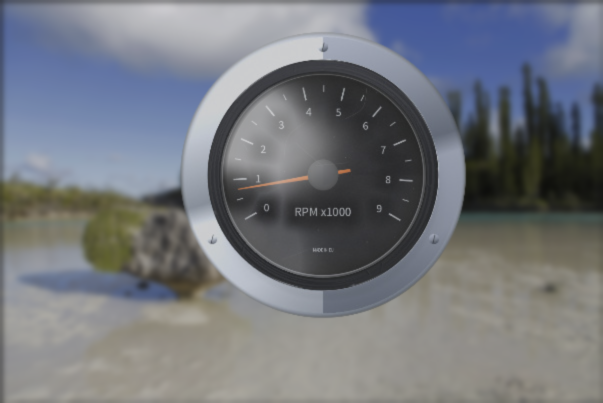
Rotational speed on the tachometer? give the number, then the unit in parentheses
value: 750 (rpm)
